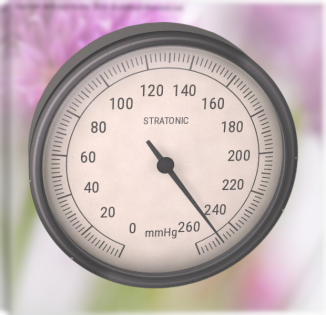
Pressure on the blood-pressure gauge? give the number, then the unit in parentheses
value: 248 (mmHg)
